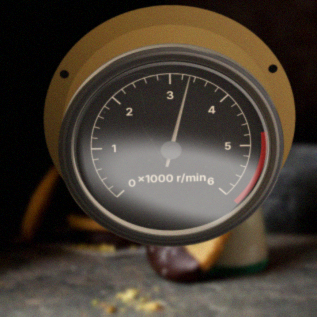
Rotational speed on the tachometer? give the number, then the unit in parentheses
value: 3300 (rpm)
